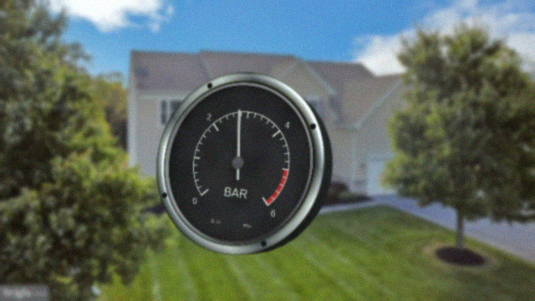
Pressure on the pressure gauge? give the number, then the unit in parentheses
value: 2.8 (bar)
